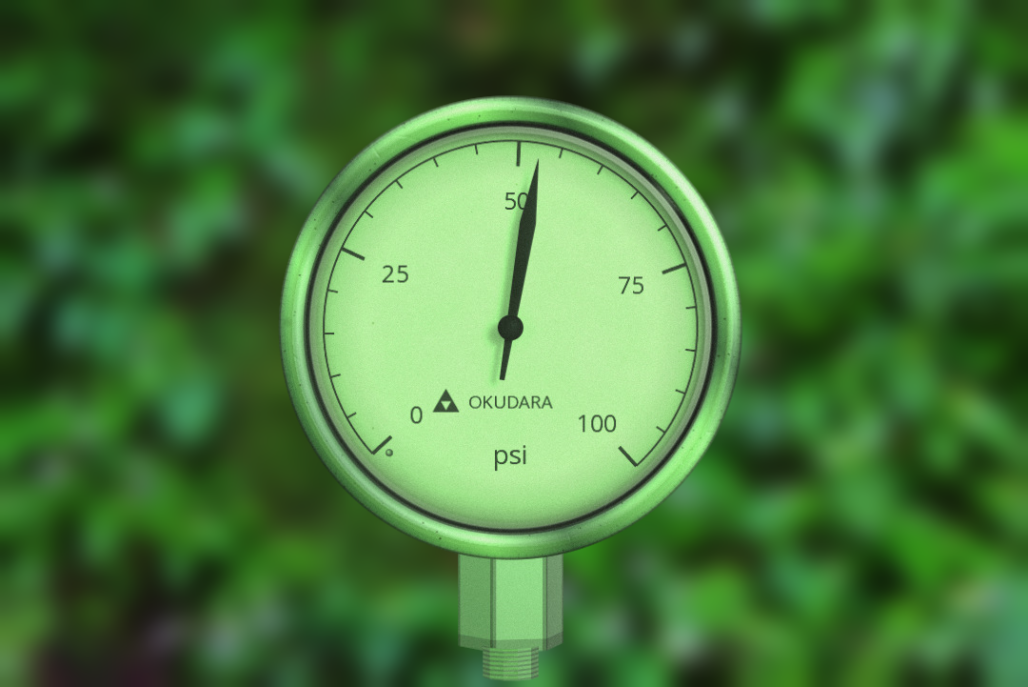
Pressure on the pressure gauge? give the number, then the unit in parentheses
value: 52.5 (psi)
